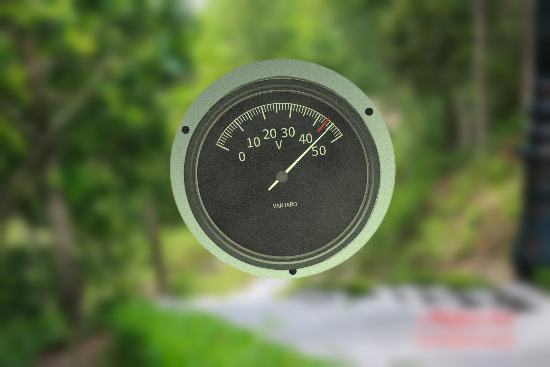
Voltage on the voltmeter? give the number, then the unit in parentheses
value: 45 (V)
